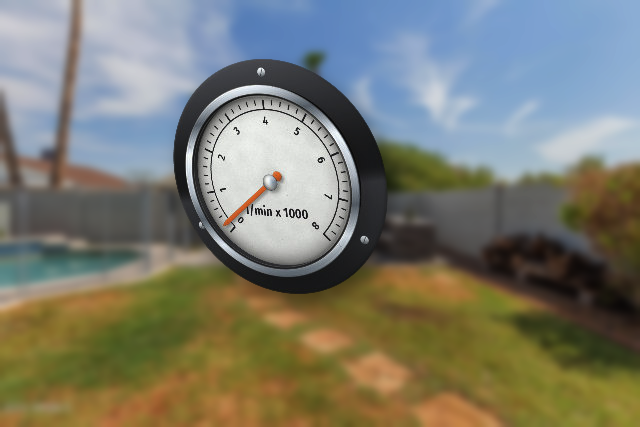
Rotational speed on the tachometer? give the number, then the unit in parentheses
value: 200 (rpm)
